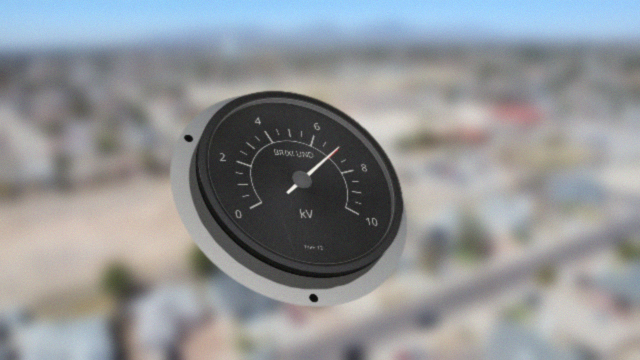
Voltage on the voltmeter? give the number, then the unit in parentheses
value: 7 (kV)
